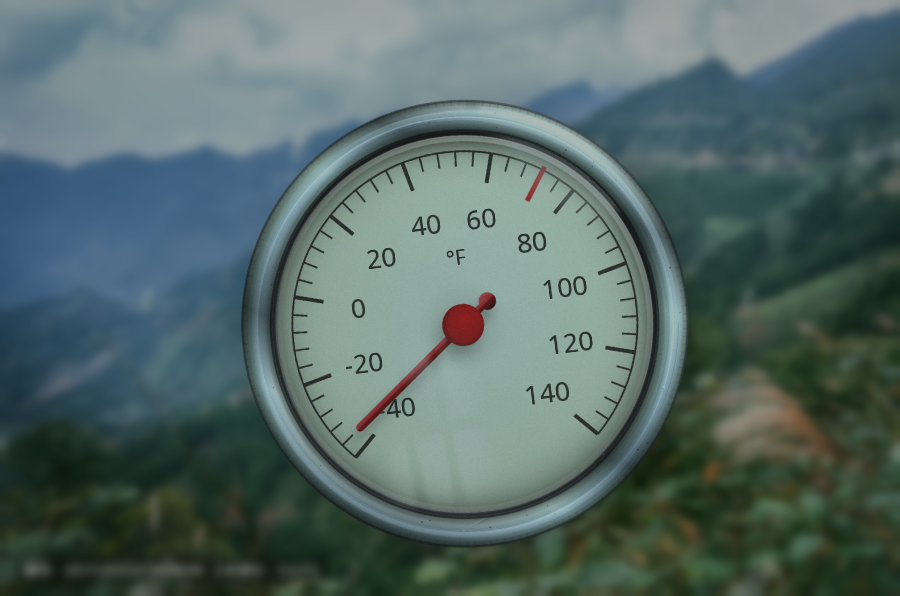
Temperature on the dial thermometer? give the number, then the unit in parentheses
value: -36 (°F)
